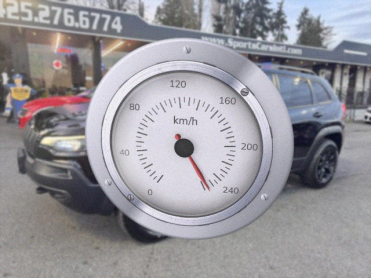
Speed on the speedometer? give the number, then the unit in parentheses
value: 255 (km/h)
